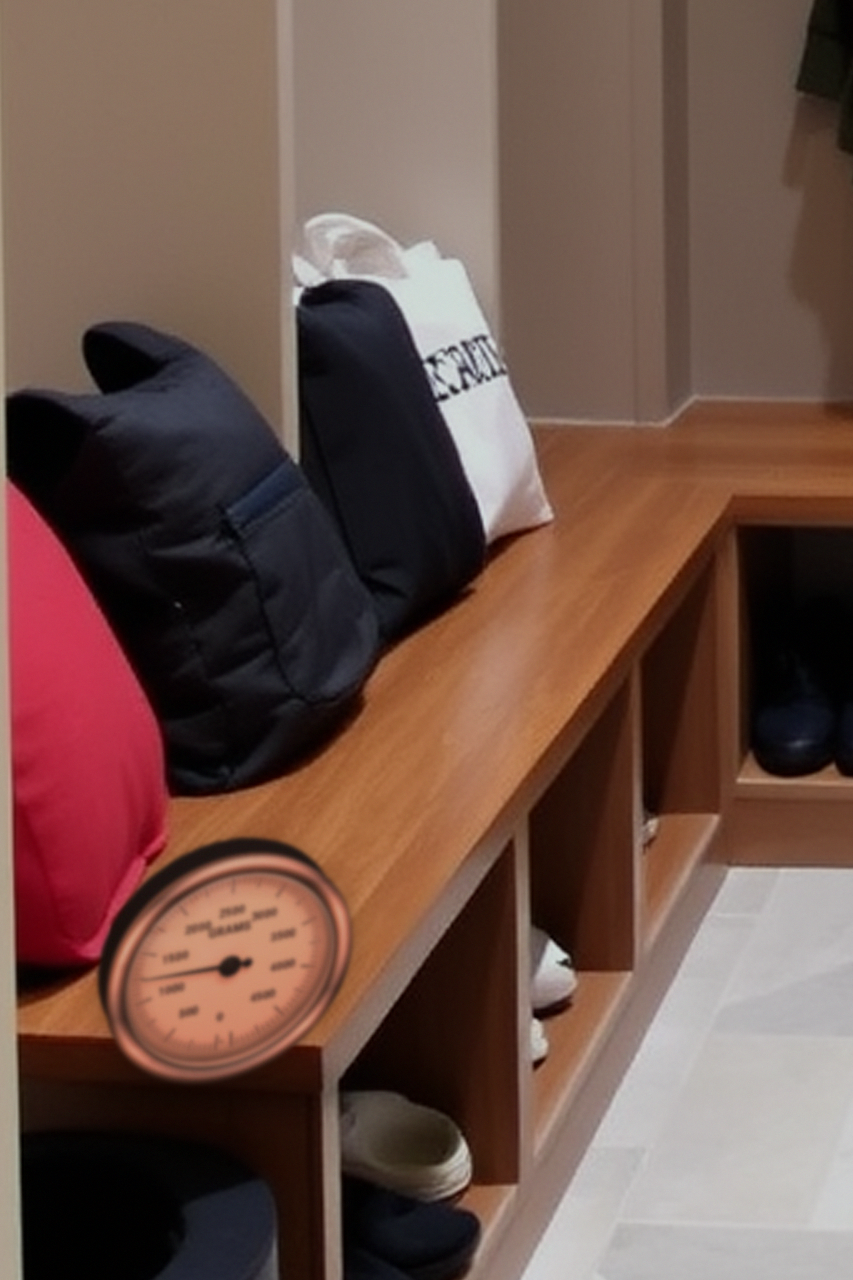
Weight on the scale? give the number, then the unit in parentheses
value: 1250 (g)
